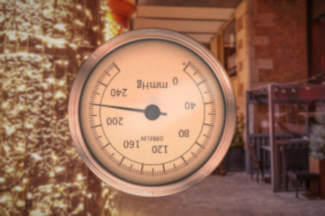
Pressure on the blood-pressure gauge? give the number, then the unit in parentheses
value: 220 (mmHg)
